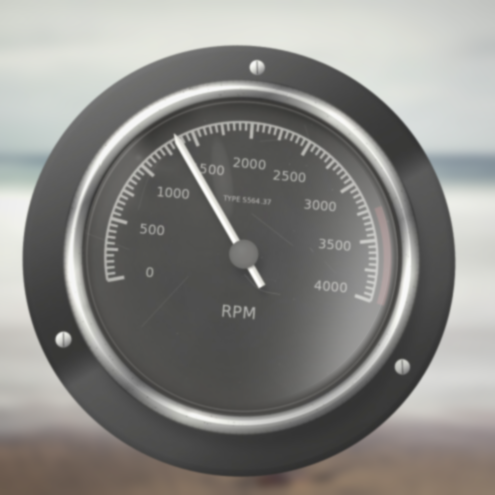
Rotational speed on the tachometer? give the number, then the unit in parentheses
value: 1350 (rpm)
